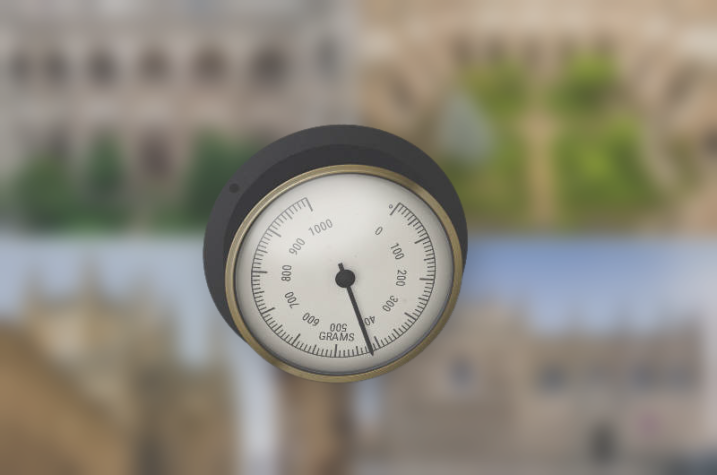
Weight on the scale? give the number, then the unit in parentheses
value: 420 (g)
